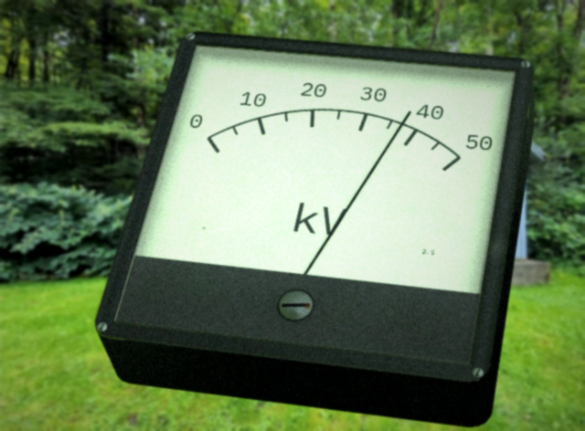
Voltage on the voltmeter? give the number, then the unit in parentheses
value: 37.5 (kV)
